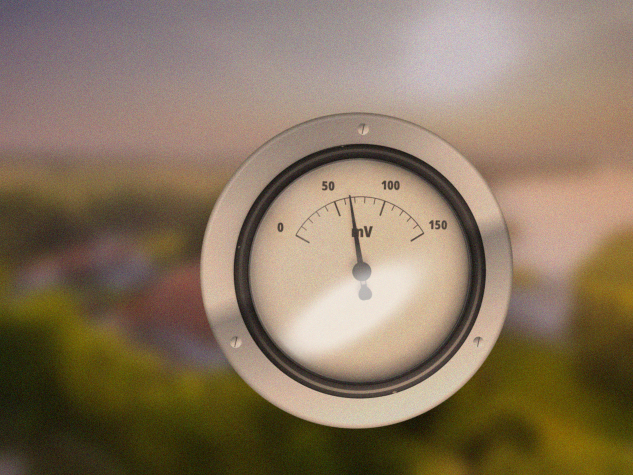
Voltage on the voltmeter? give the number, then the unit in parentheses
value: 65 (mV)
